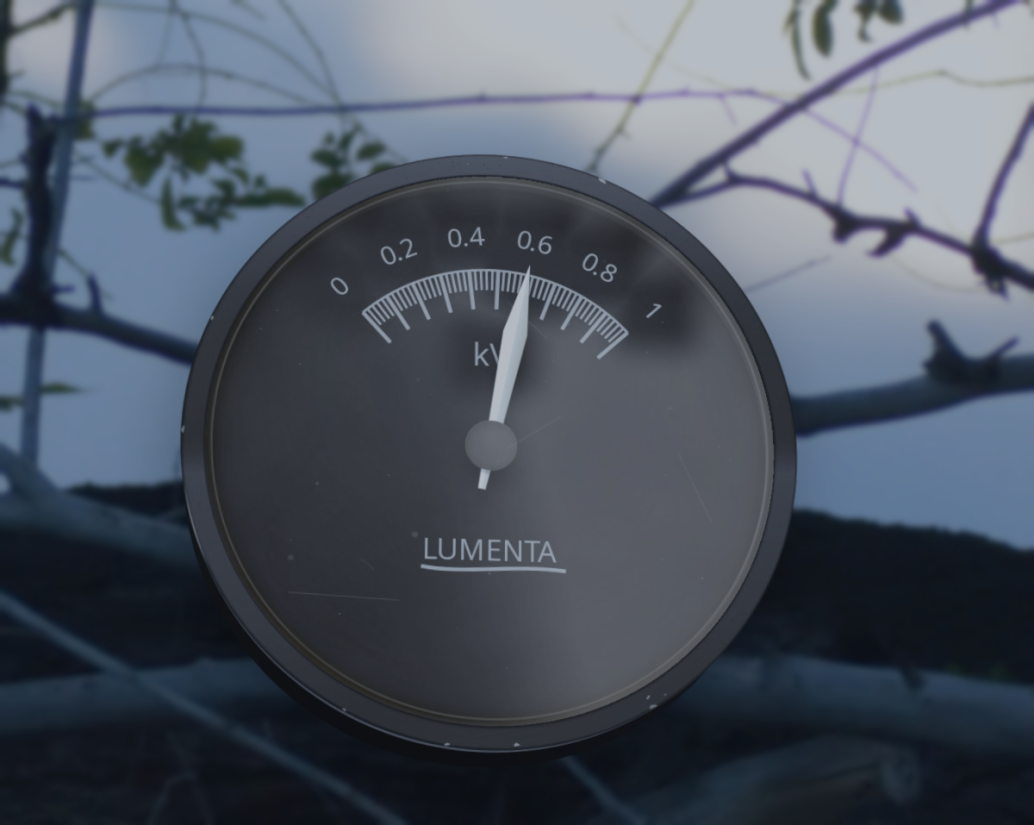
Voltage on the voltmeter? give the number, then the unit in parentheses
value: 0.6 (kV)
